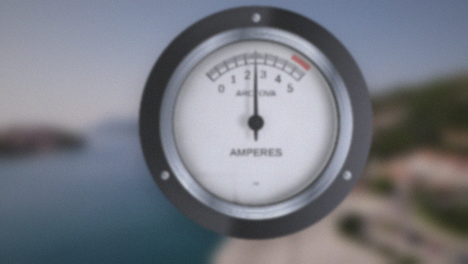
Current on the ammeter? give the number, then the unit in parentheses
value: 2.5 (A)
